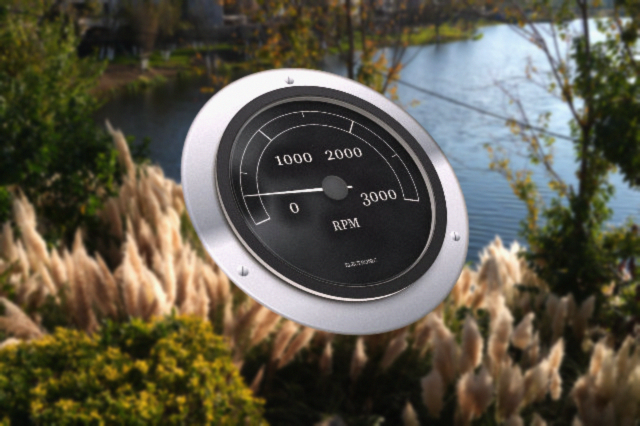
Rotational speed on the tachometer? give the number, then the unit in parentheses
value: 250 (rpm)
